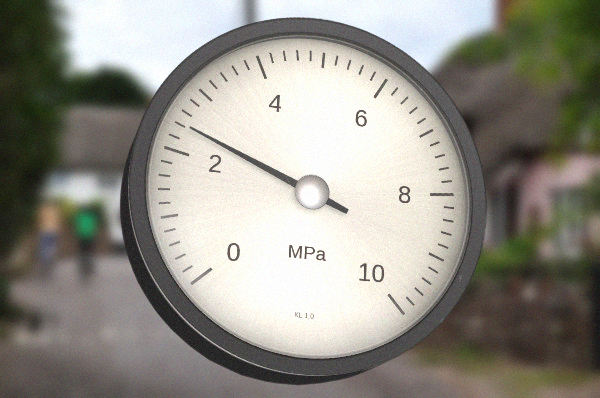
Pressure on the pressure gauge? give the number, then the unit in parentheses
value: 2.4 (MPa)
